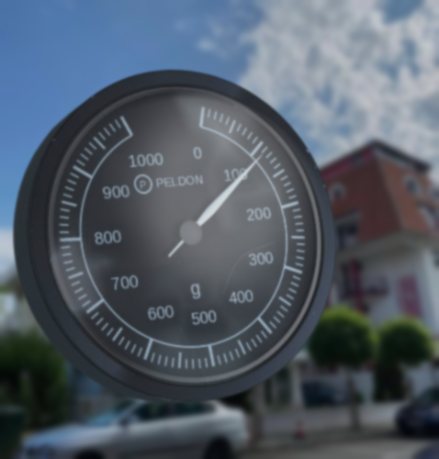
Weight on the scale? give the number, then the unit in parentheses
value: 110 (g)
